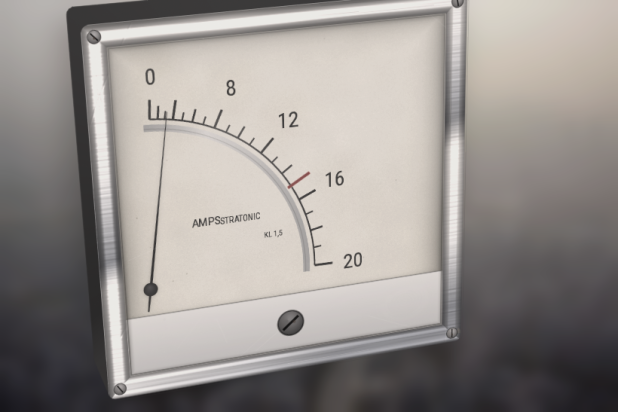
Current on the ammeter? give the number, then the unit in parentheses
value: 3 (A)
